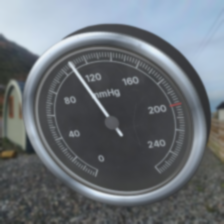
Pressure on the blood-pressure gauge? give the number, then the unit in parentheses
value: 110 (mmHg)
